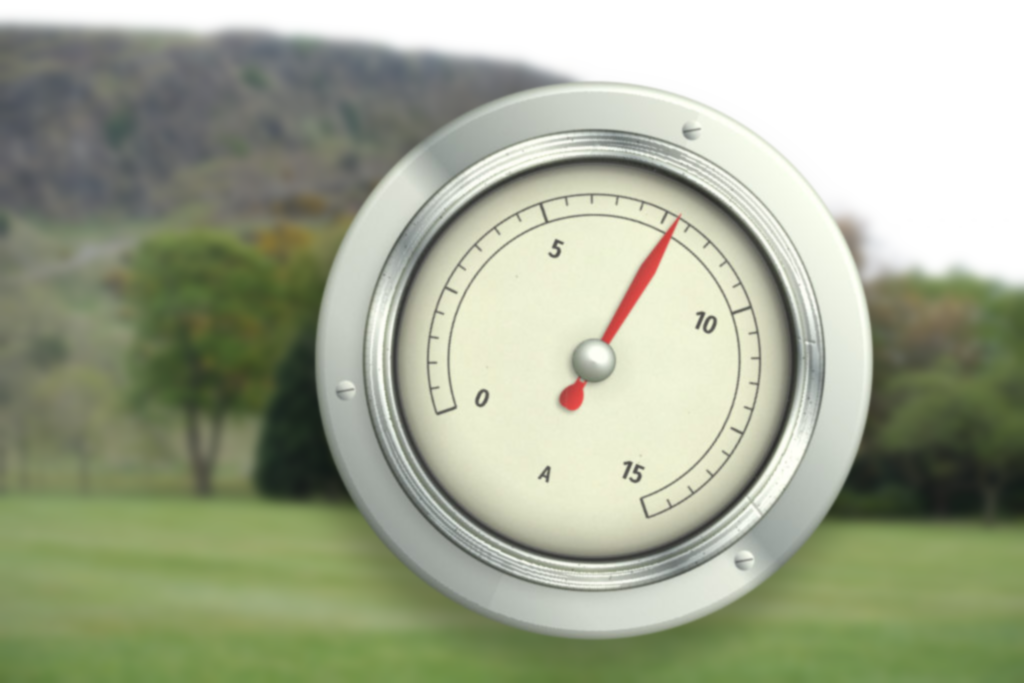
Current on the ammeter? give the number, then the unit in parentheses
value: 7.75 (A)
